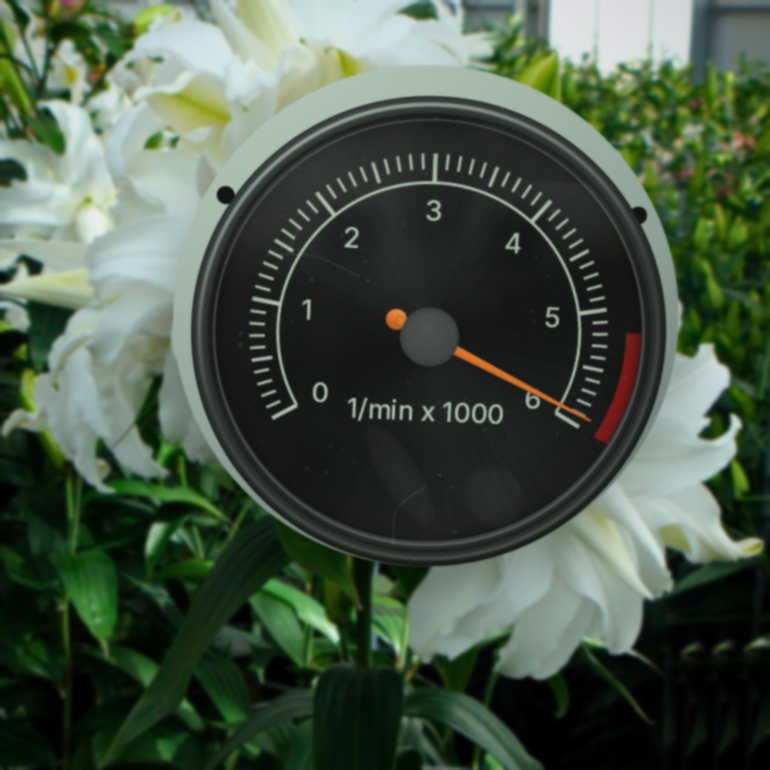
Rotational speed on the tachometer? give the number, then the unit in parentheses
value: 5900 (rpm)
